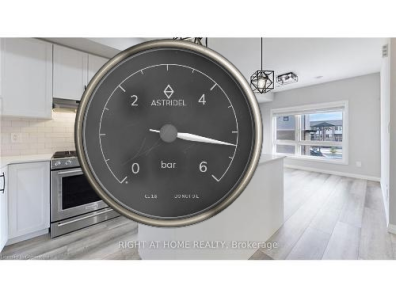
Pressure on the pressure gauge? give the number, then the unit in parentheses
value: 5.25 (bar)
